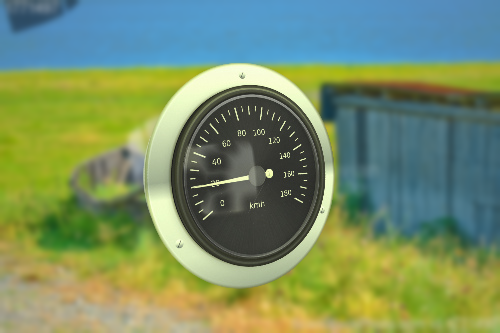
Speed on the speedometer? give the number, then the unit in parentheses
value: 20 (km/h)
